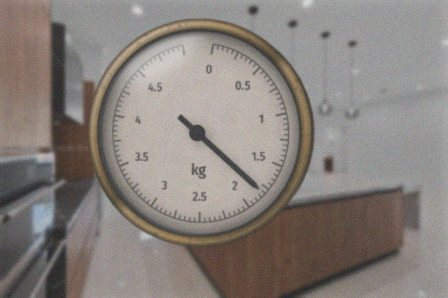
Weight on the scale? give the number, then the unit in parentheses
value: 1.8 (kg)
